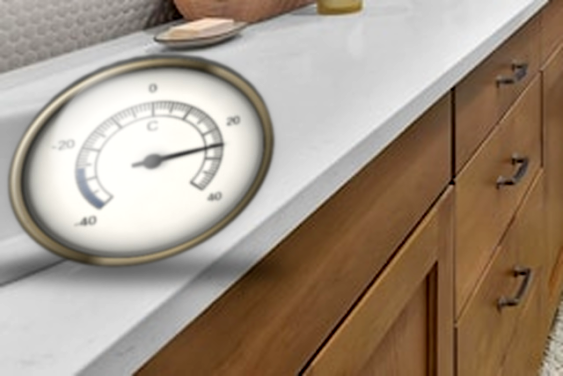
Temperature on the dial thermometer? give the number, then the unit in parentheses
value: 25 (°C)
